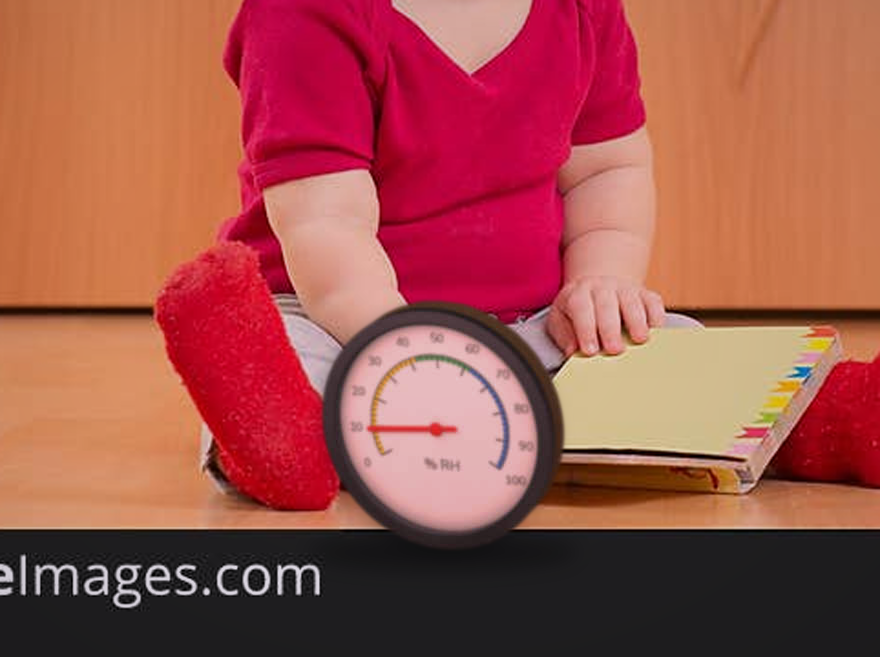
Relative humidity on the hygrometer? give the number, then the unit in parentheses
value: 10 (%)
